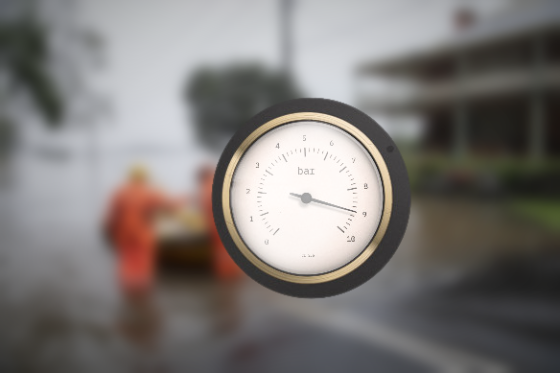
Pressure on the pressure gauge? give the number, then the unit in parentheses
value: 9 (bar)
